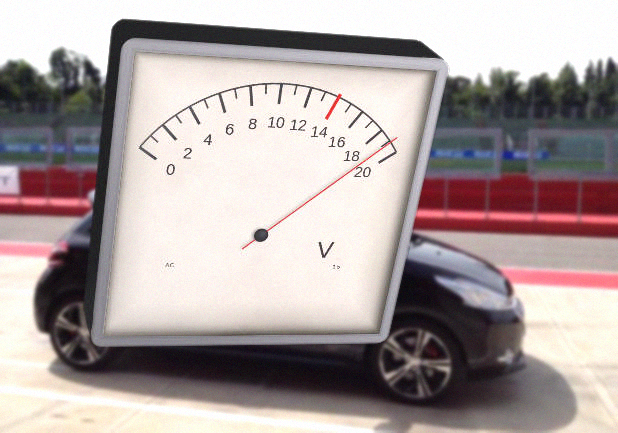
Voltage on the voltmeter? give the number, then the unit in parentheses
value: 19 (V)
